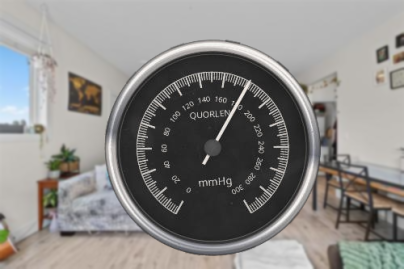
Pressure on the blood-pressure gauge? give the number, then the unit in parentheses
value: 180 (mmHg)
